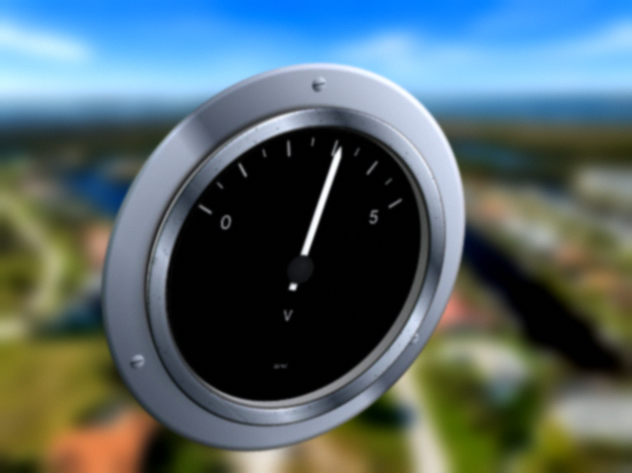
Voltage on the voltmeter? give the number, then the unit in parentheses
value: 3 (V)
